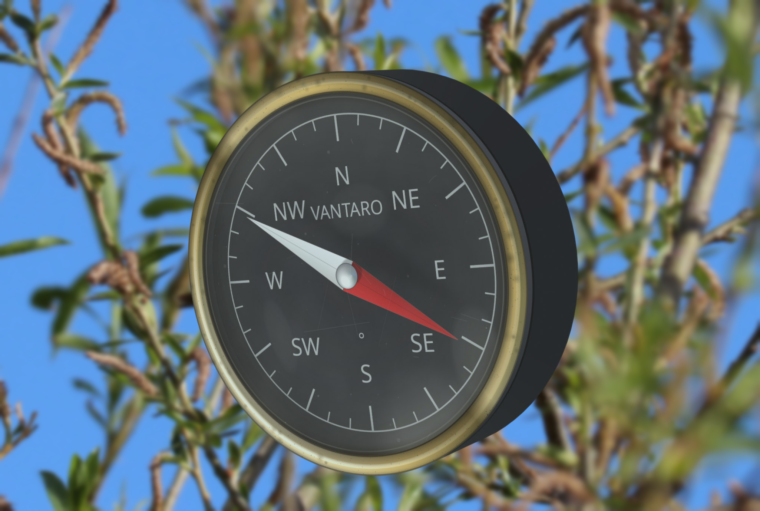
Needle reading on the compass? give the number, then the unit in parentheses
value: 120 (°)
